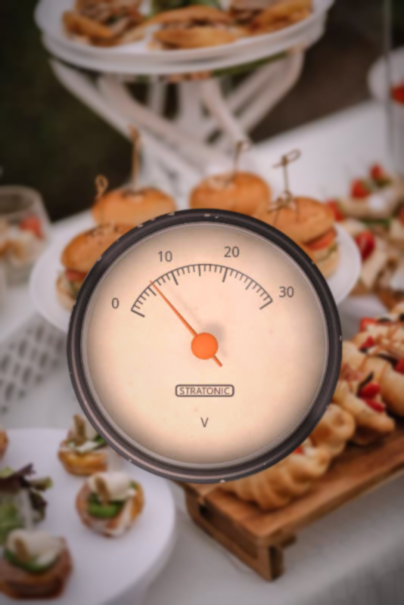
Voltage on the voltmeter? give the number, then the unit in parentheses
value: 6 (V)
